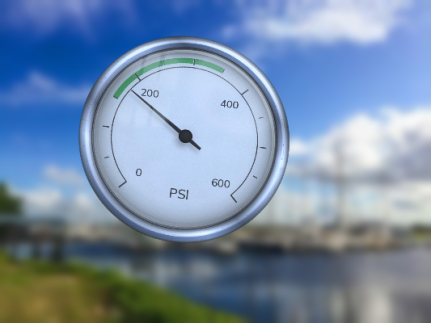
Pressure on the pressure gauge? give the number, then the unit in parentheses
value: 175 (psi)
